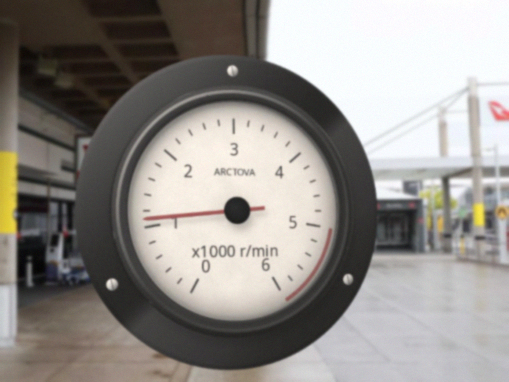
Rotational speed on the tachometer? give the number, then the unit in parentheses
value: 1100 (rpm)
